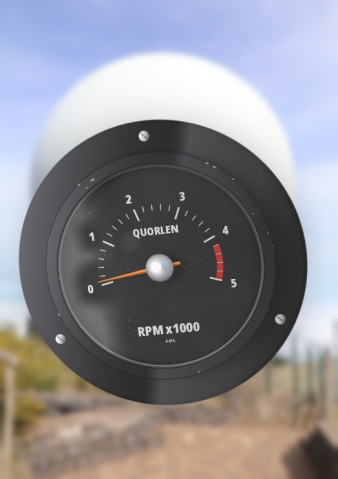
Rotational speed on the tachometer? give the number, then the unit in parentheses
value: 100 (rpm)
